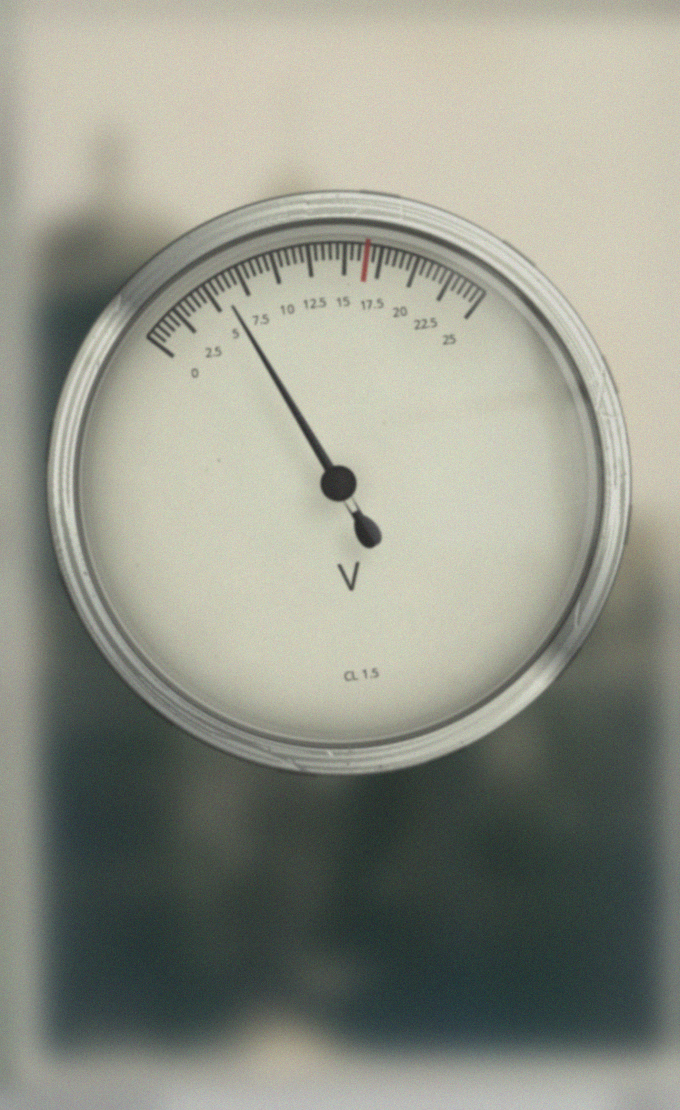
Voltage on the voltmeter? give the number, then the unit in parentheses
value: 6 (V)
